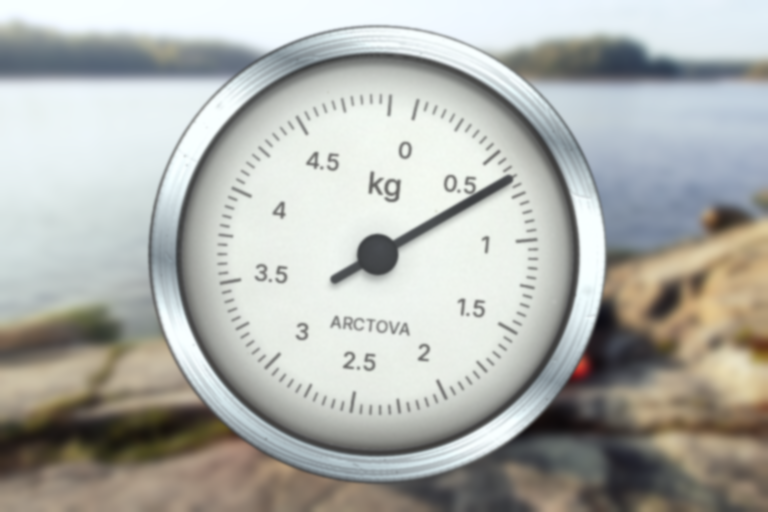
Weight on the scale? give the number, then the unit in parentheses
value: 0.65 (kg)
